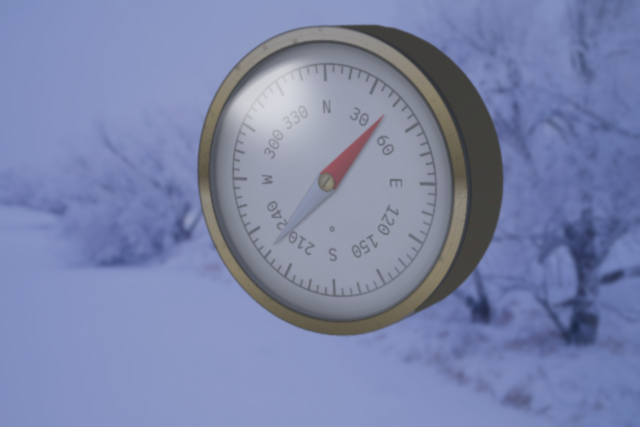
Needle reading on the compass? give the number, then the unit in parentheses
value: 45 (°)
